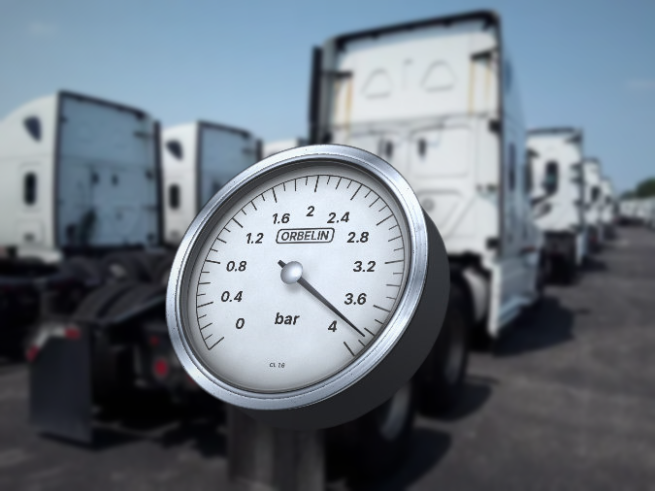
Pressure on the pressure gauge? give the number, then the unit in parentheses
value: 3.85 (bar)
